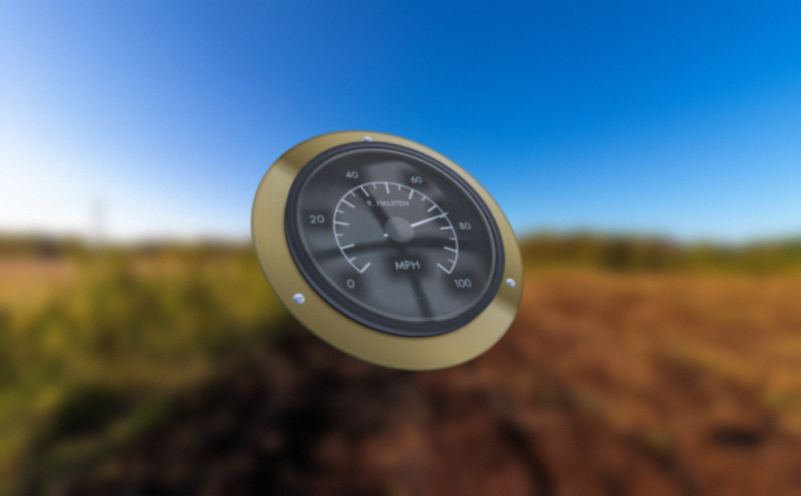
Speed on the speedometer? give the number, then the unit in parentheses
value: 75 (mph)
